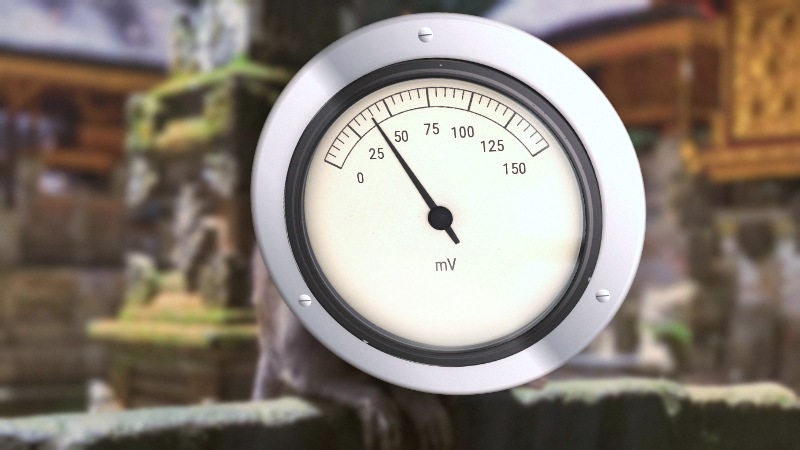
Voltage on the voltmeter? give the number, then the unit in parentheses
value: 40 (mV)
